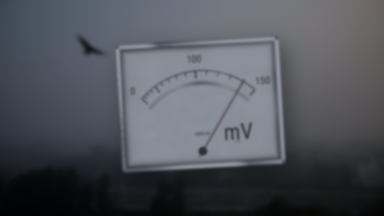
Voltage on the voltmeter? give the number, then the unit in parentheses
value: 140 (mV)
